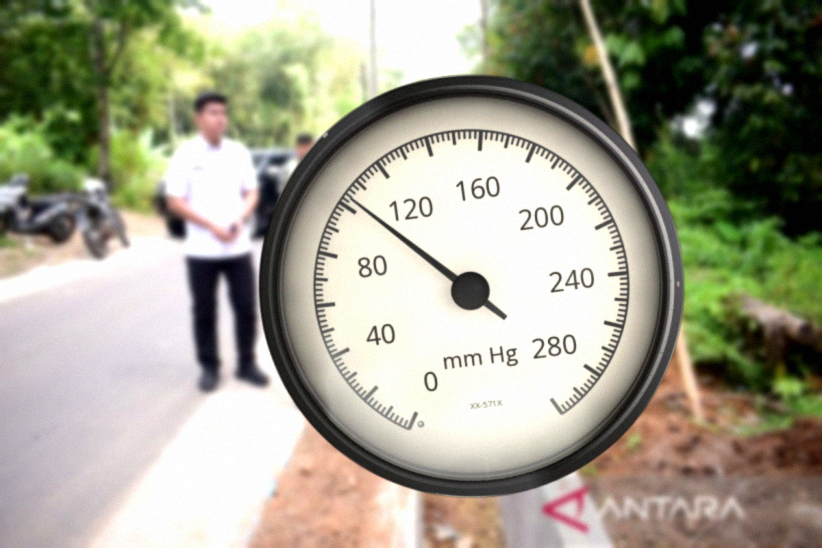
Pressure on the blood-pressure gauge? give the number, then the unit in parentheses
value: 104 (mmHg)
